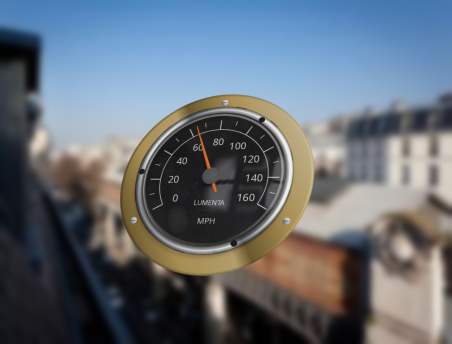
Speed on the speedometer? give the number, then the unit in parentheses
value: 65 (mph)
